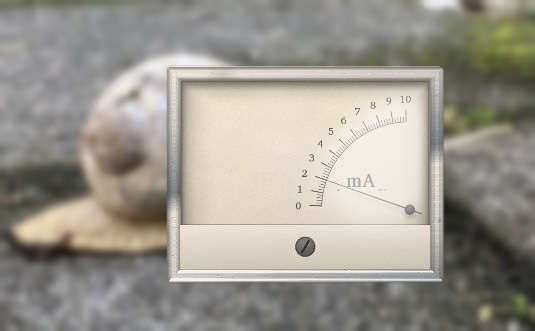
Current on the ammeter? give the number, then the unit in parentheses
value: 2 (mA)
